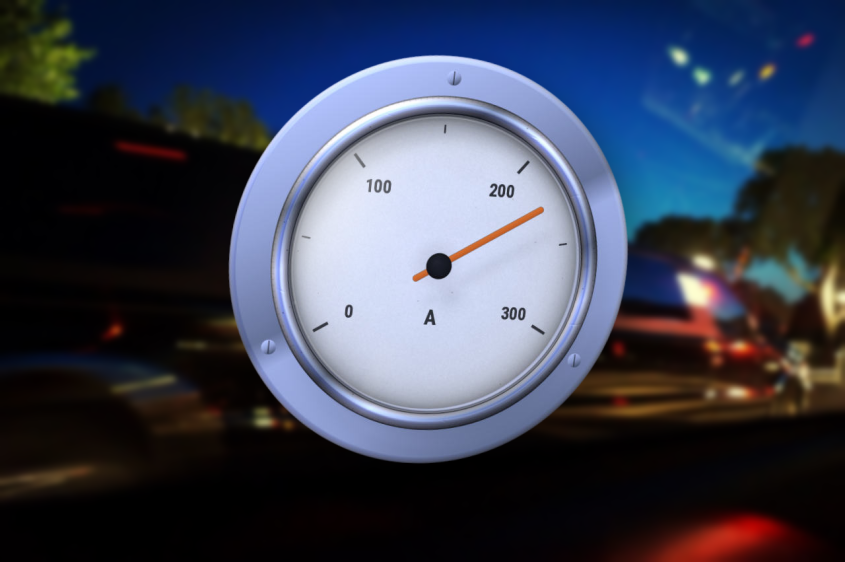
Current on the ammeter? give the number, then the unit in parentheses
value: 225 (A)
